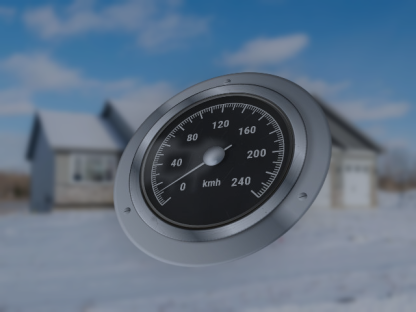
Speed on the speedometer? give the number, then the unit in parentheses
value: 10 (km/h)
